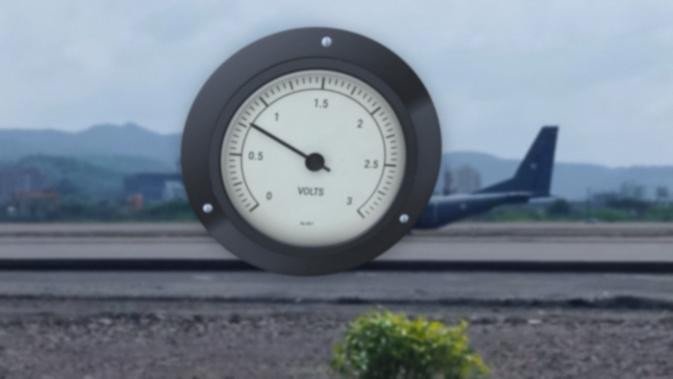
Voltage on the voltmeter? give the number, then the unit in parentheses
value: 0.8 (V)
